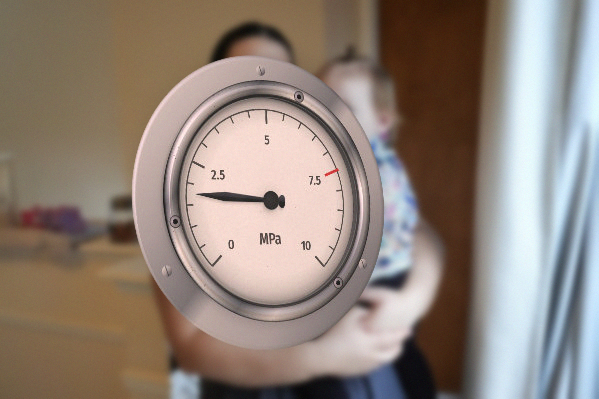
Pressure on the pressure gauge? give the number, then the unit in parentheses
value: 1.75 (MPa)
